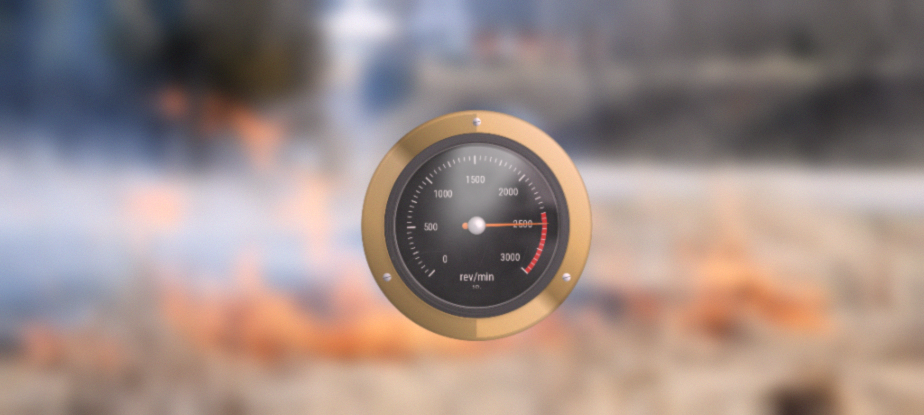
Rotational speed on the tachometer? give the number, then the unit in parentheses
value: 2500 (rpm)
